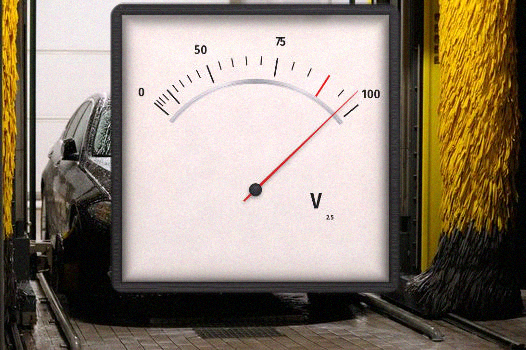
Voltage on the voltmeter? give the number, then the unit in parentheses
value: 97.5 (V)
